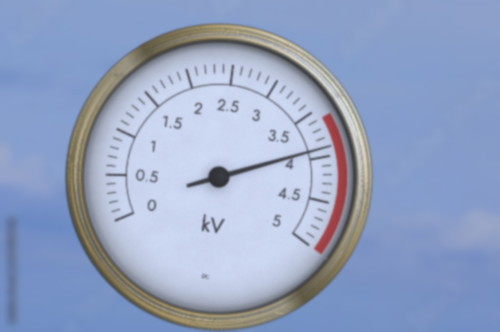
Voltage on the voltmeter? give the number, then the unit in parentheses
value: 3.9 (kV)
